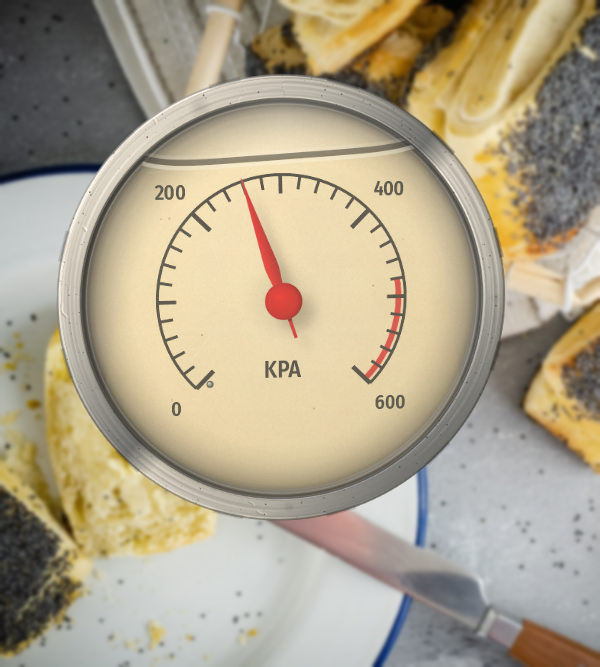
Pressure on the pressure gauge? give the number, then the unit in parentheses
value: 260 (kPa)
